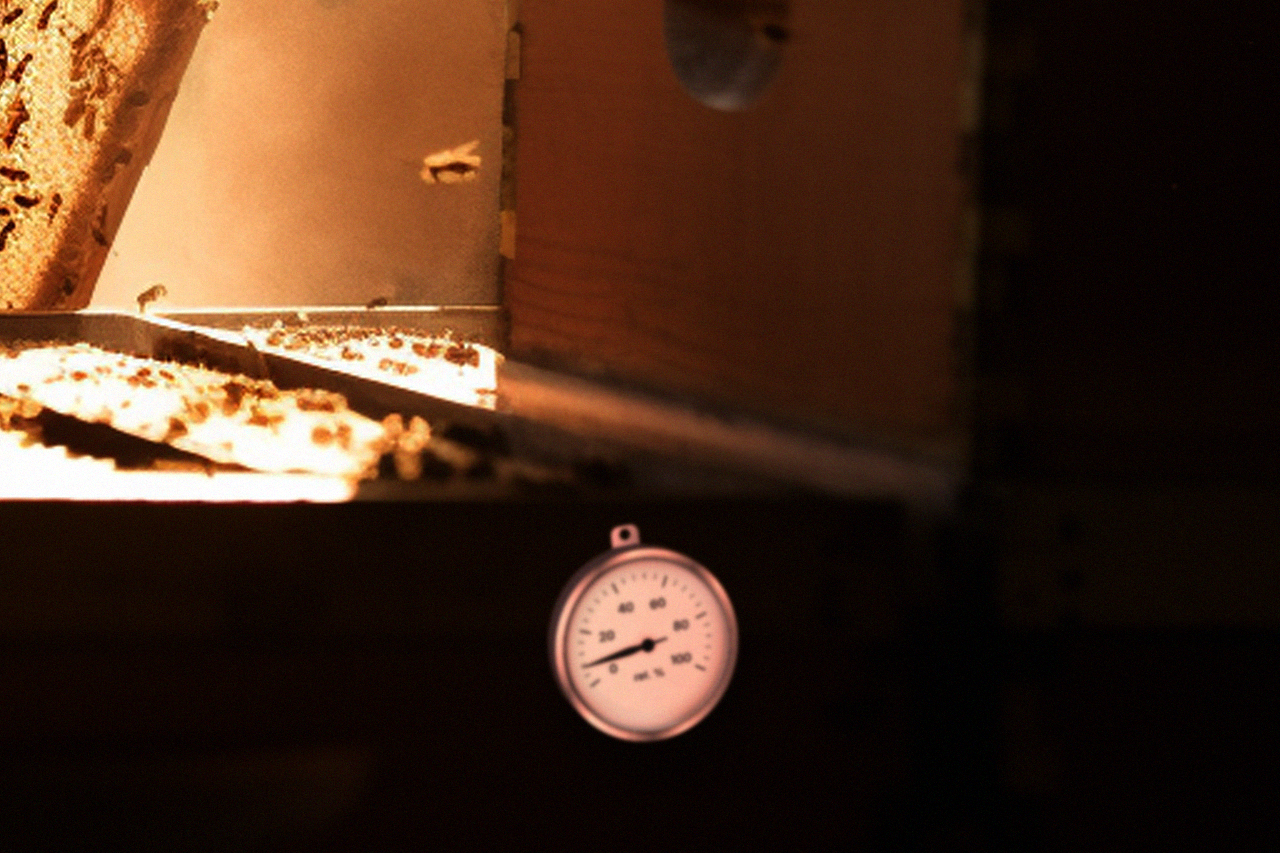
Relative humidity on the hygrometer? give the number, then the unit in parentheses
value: 8 (%)
